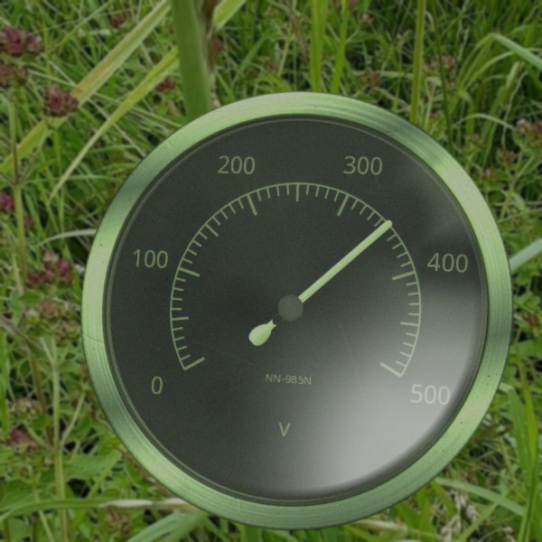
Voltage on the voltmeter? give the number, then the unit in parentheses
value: 350 (V)
